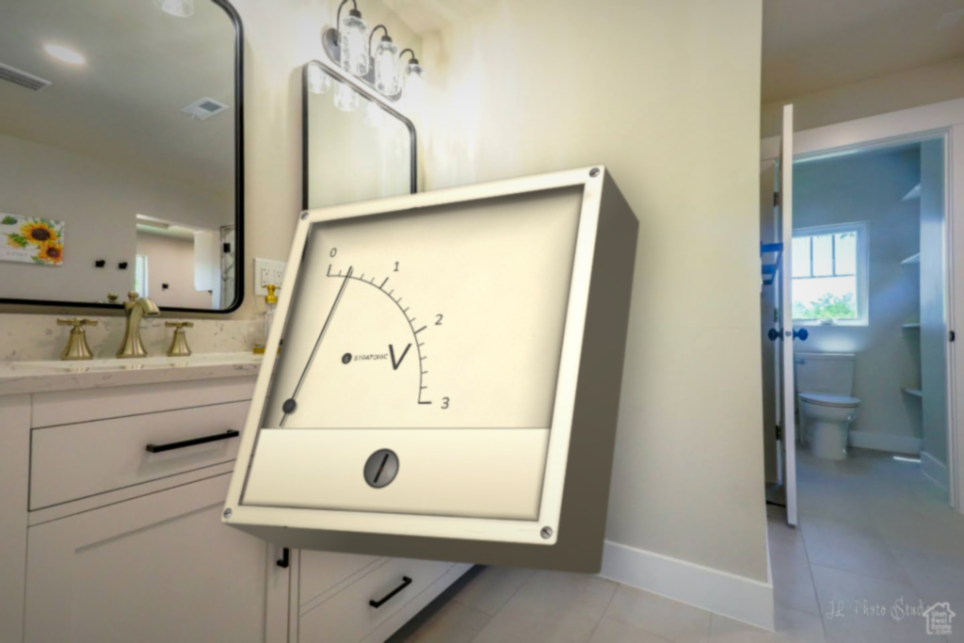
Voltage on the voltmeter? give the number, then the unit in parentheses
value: 0.4 (V)
